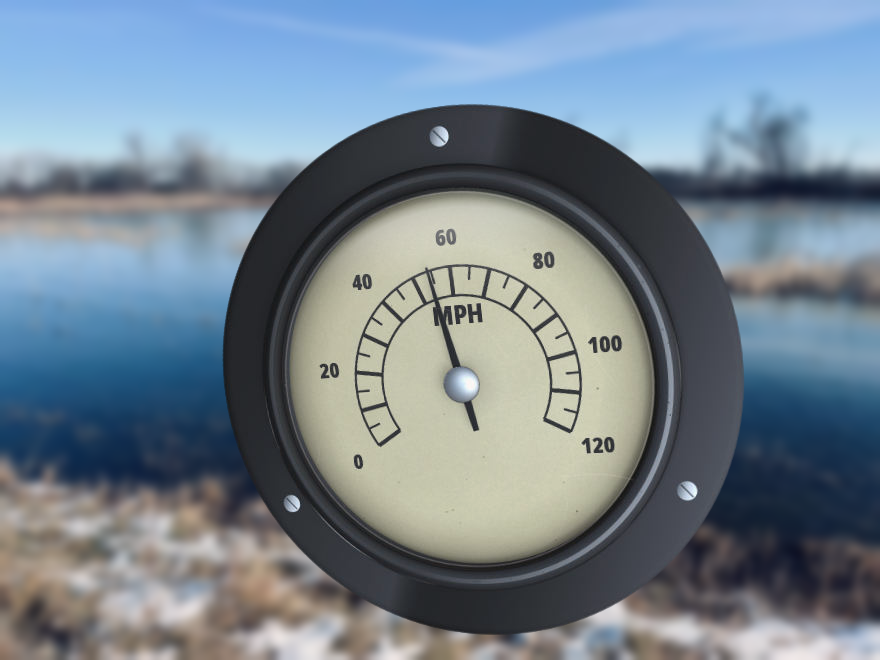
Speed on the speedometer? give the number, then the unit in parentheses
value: 55 (mph)
